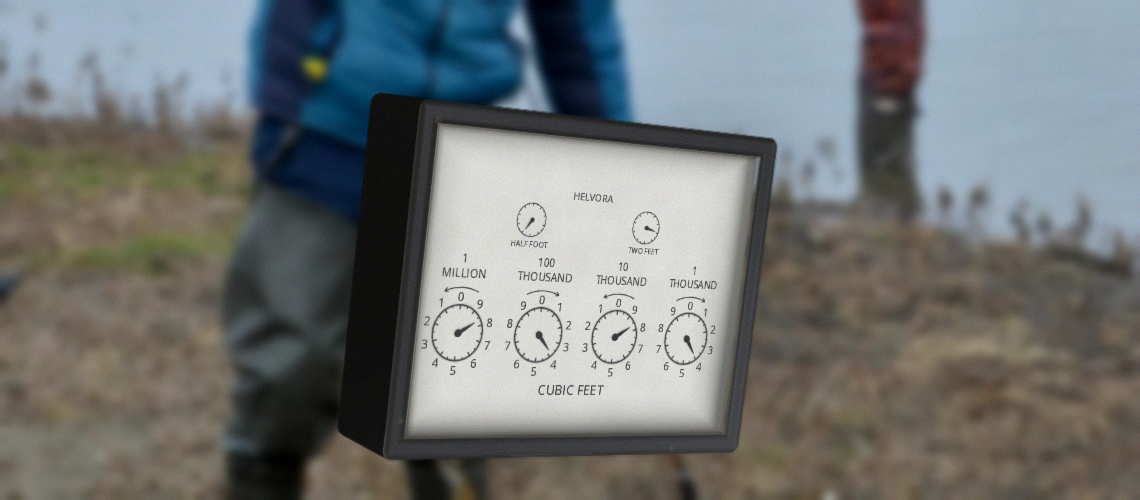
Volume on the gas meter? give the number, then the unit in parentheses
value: 838400 (ft³)
